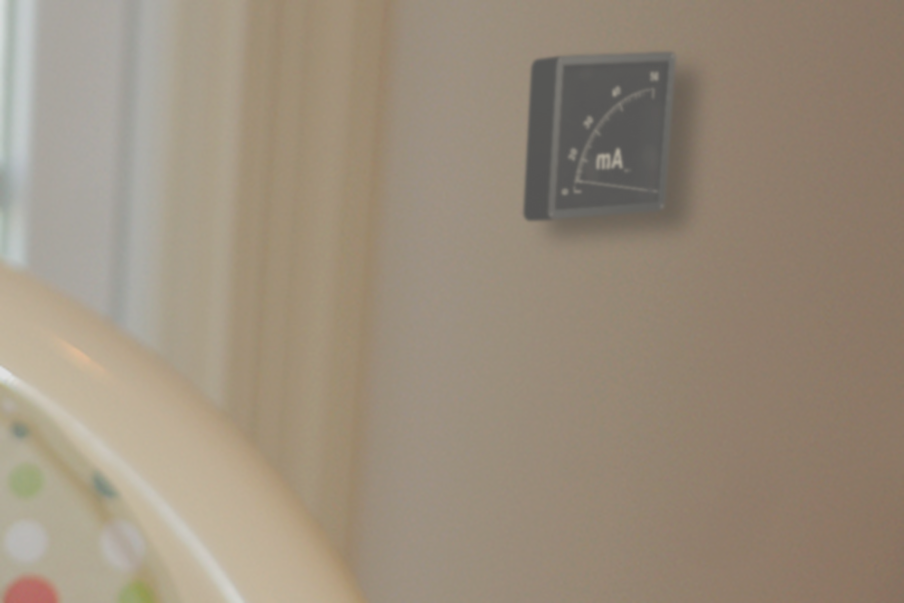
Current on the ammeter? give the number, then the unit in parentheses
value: 10 (mA)
